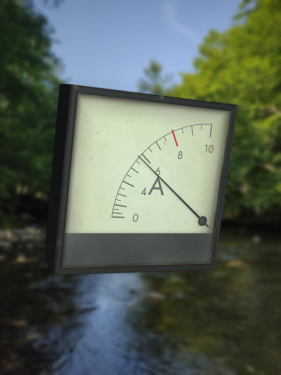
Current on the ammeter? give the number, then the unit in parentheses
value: 5.75 (A)
